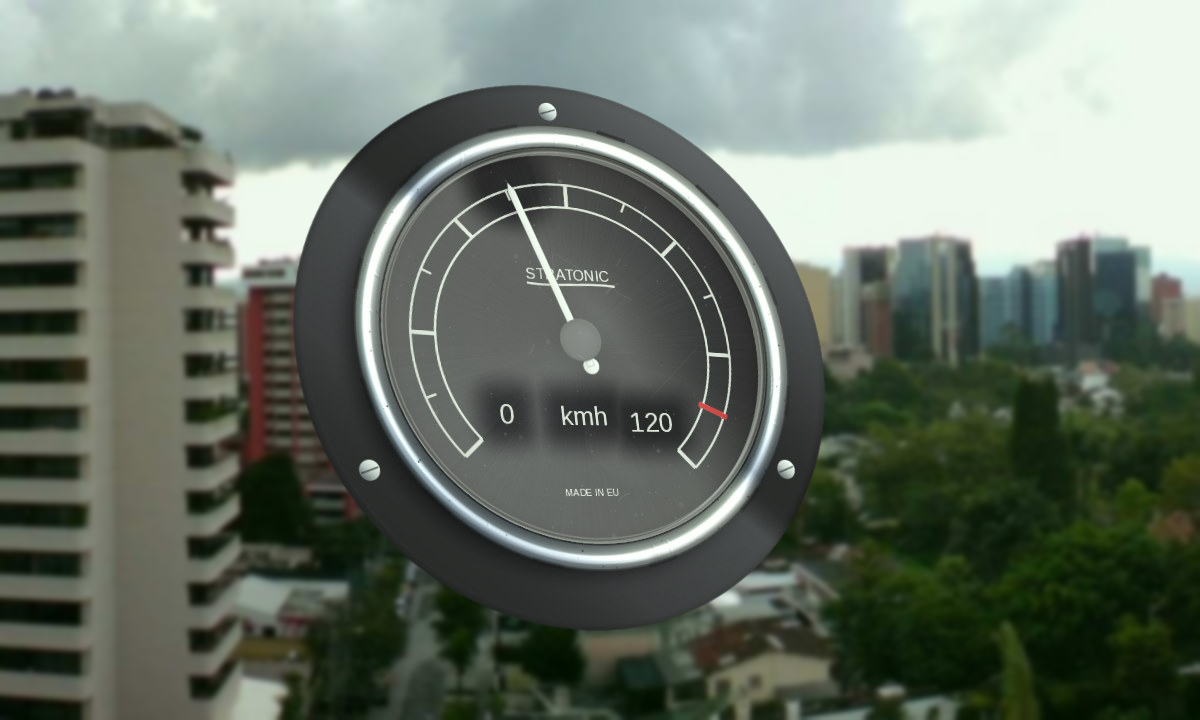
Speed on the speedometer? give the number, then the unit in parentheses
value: 50 (km/h)
